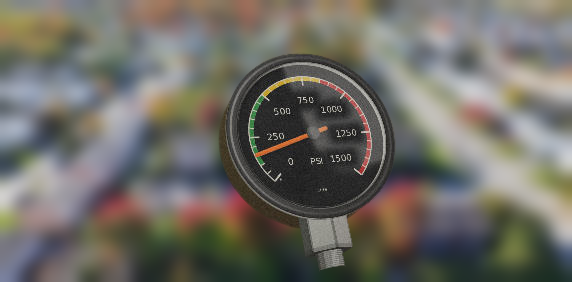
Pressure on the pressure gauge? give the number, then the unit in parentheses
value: 150 (psi)
